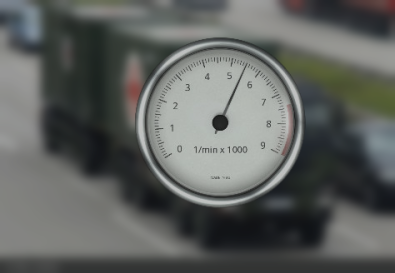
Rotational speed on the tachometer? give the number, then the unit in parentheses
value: 5500 (rpm)
